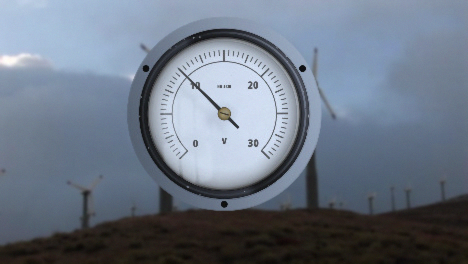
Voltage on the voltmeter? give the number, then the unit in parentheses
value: 10 (V)
